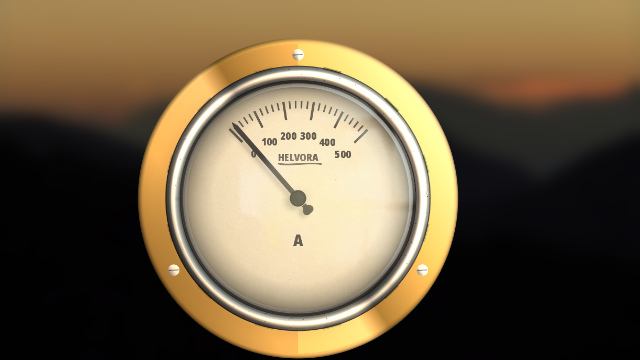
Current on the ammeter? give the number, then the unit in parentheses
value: 20 (A)
